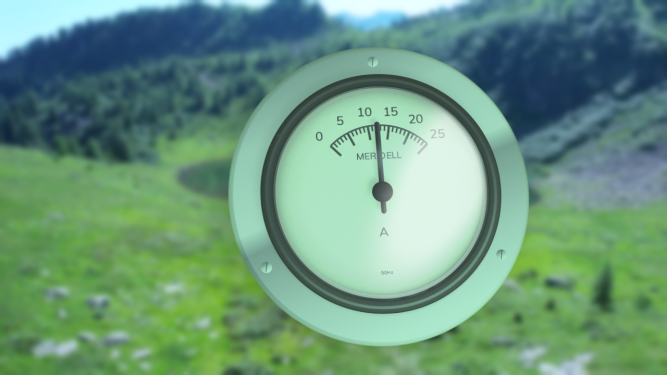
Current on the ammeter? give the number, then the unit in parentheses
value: 12 (A)
